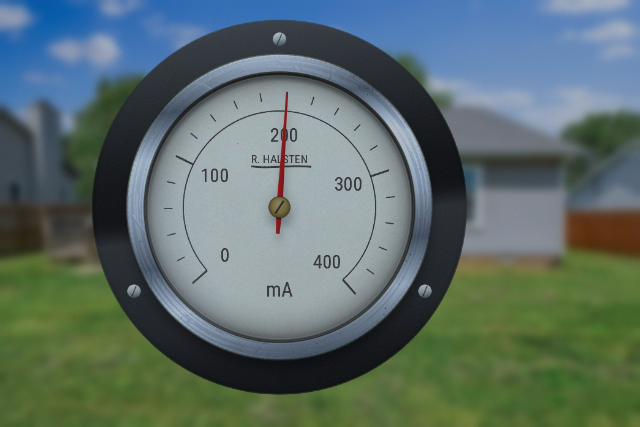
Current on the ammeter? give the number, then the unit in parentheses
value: 200 (mA)
